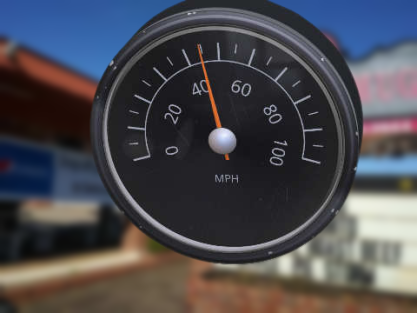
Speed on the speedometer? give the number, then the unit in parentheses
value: 45 (mph)
